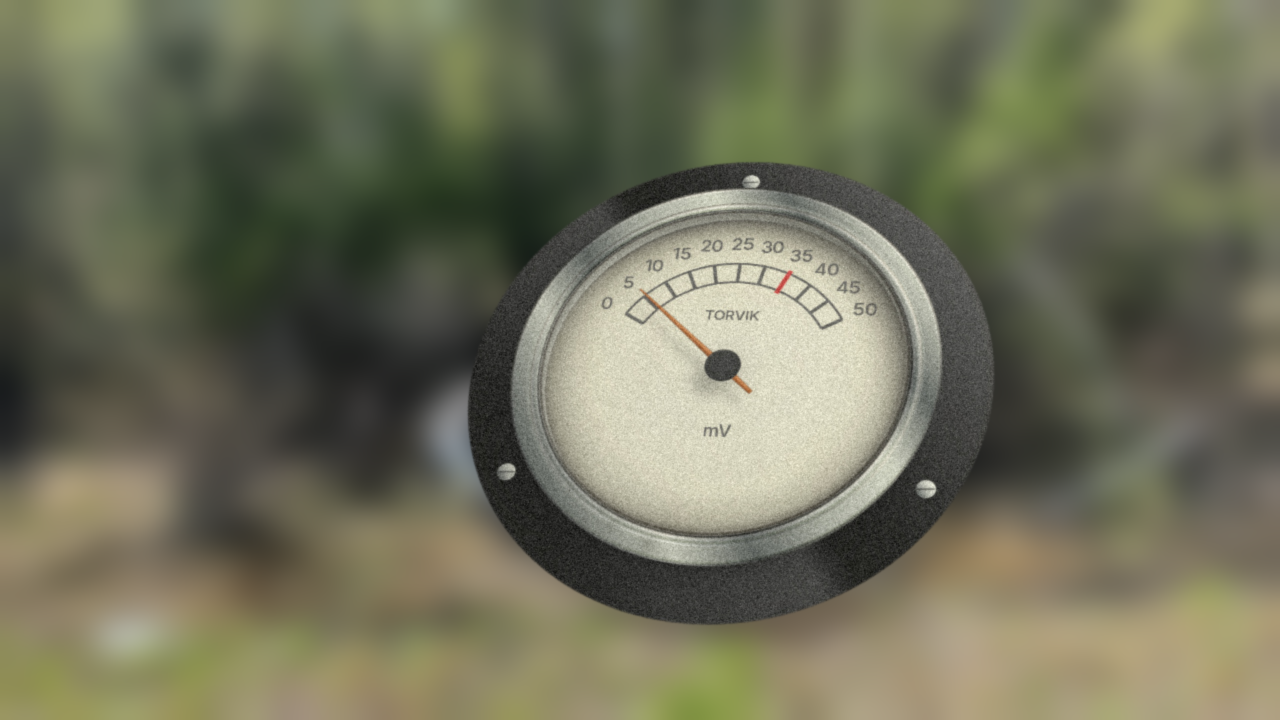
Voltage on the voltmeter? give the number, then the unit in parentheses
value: 5 (mV)
